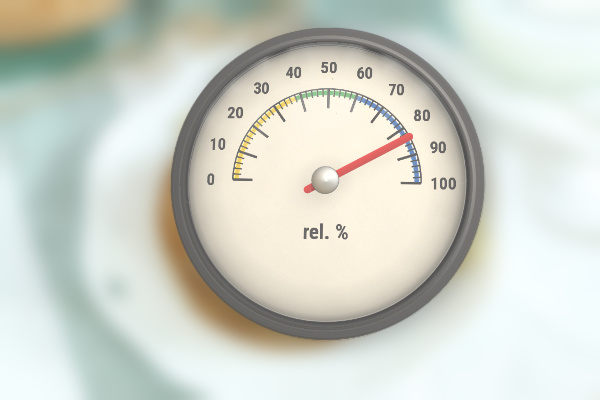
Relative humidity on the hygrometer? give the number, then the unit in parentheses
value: 84 (%)
